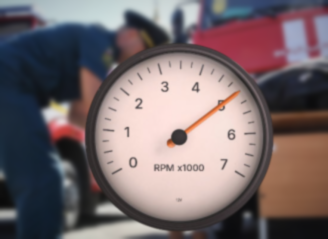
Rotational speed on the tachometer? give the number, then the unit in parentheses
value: 5000 (rpm)
